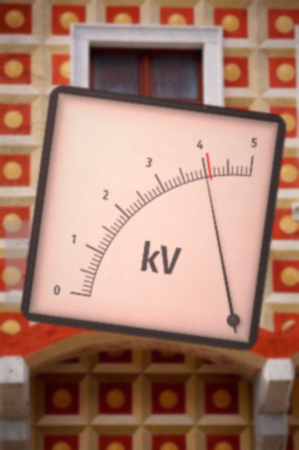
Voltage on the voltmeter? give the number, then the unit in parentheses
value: 4 (kV)
